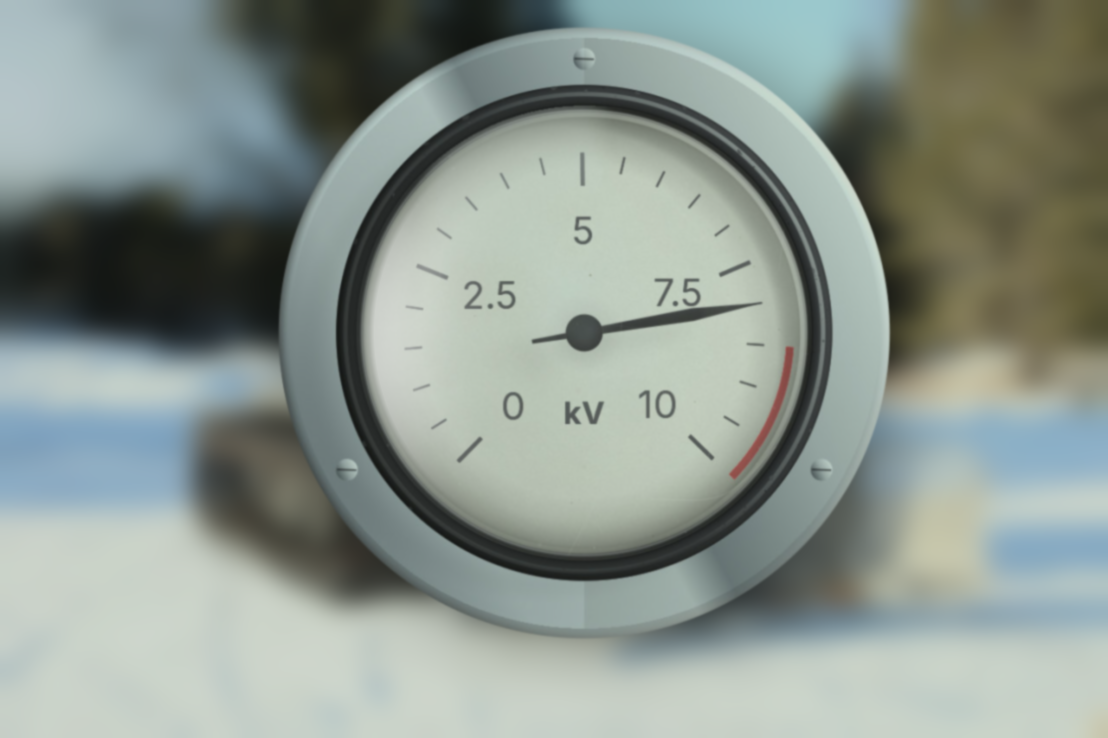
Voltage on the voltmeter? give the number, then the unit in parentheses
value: 8 (kV)
